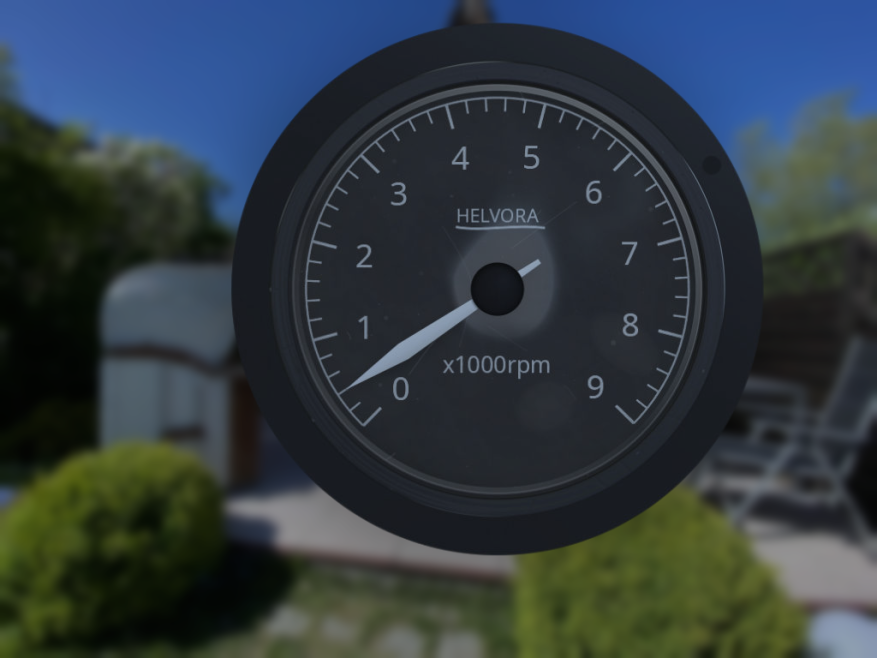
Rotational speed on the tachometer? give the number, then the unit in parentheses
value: 400 (rpm)
